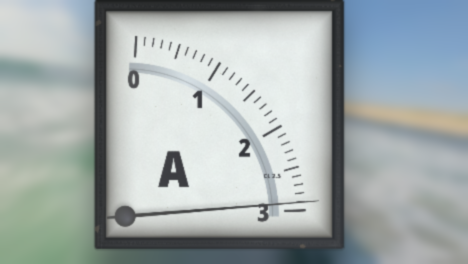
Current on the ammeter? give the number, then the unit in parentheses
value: 2.9 (A)
